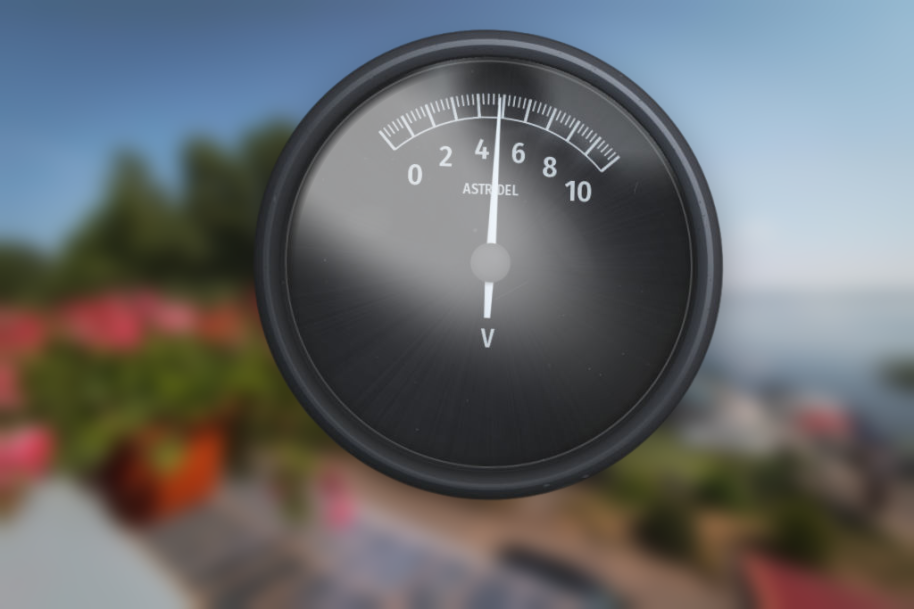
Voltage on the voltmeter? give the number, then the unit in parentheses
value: 4.8 (V)
